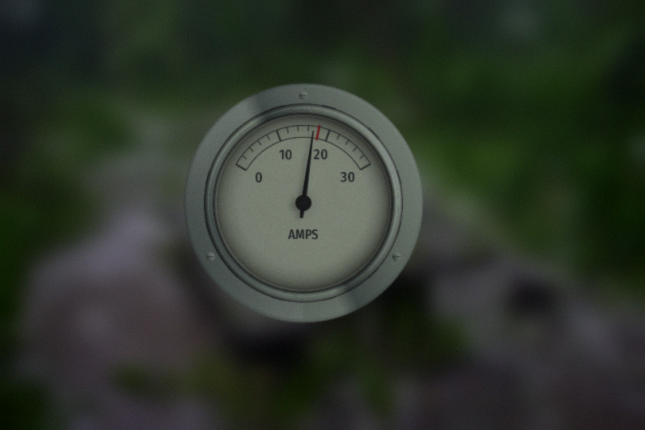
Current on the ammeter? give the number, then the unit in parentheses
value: 17 (A)
